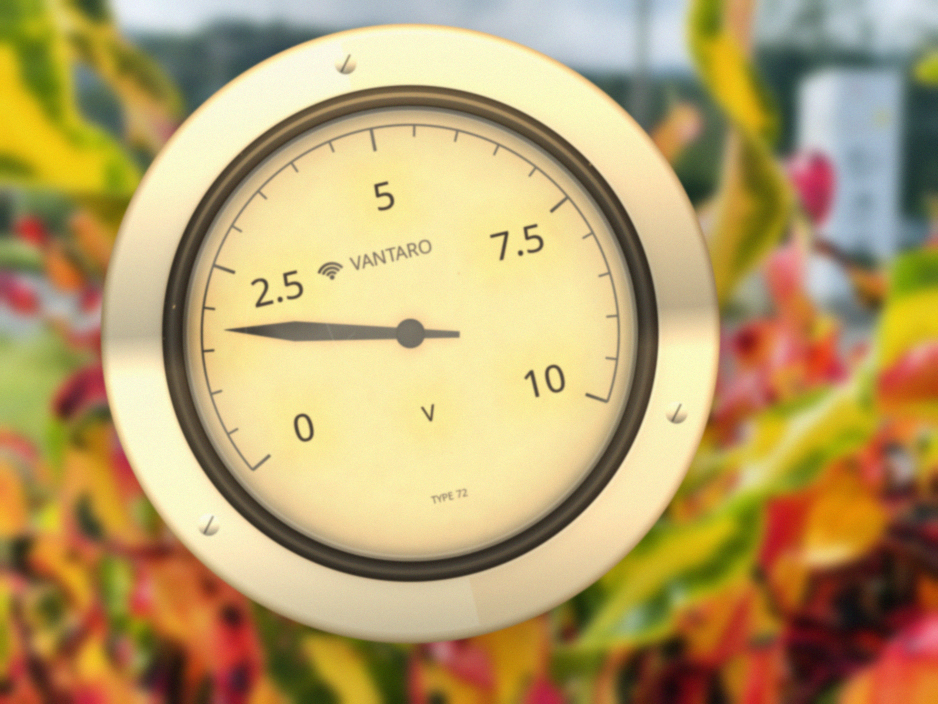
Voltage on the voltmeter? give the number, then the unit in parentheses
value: 1.75 (V)
